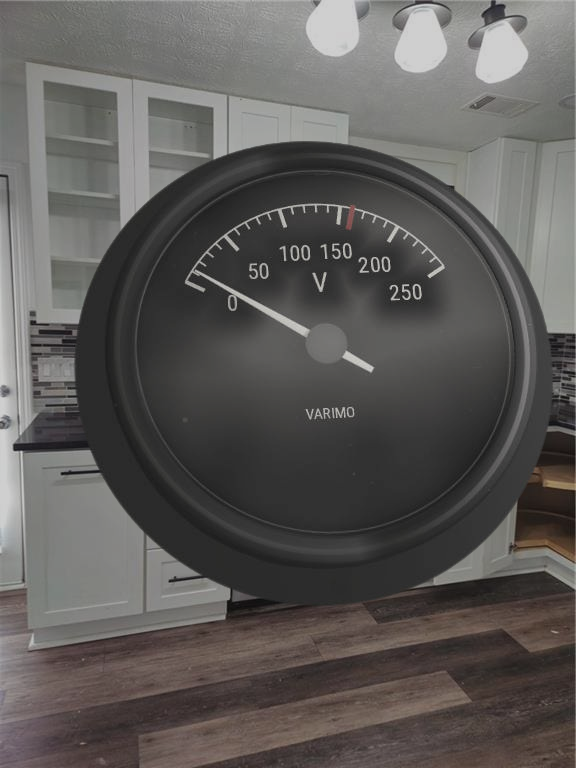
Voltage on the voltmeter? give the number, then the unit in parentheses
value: 10 (V)
